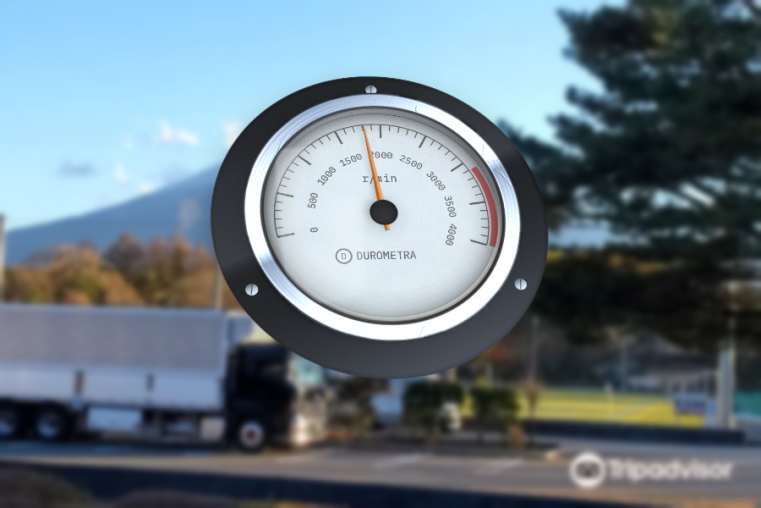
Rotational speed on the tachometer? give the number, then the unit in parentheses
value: 1800 (rpm)
